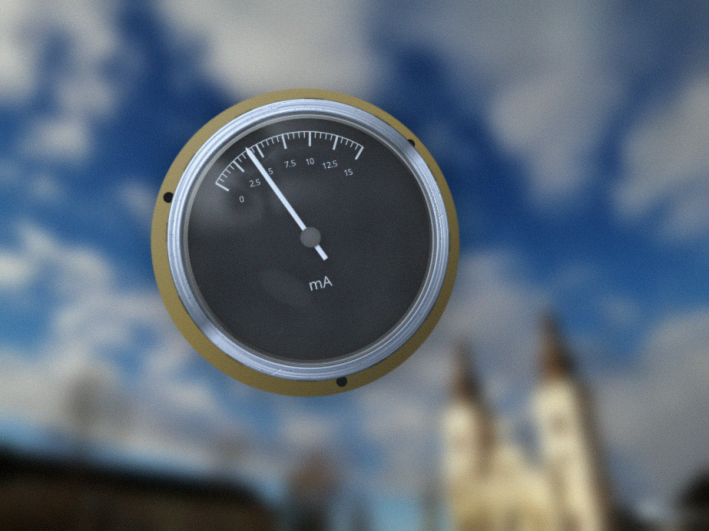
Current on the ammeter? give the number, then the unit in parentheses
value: 4 (mA)
